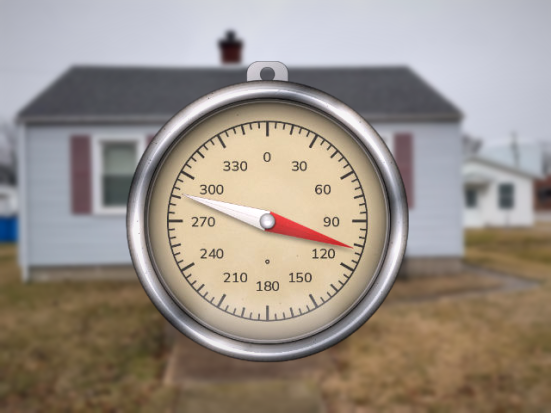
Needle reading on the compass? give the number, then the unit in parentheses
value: 107.5 (°)
